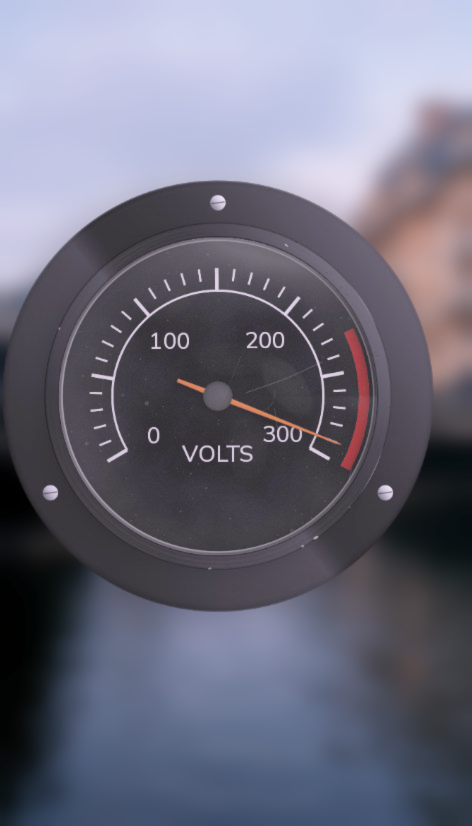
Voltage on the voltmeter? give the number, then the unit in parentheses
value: 290 (V)
